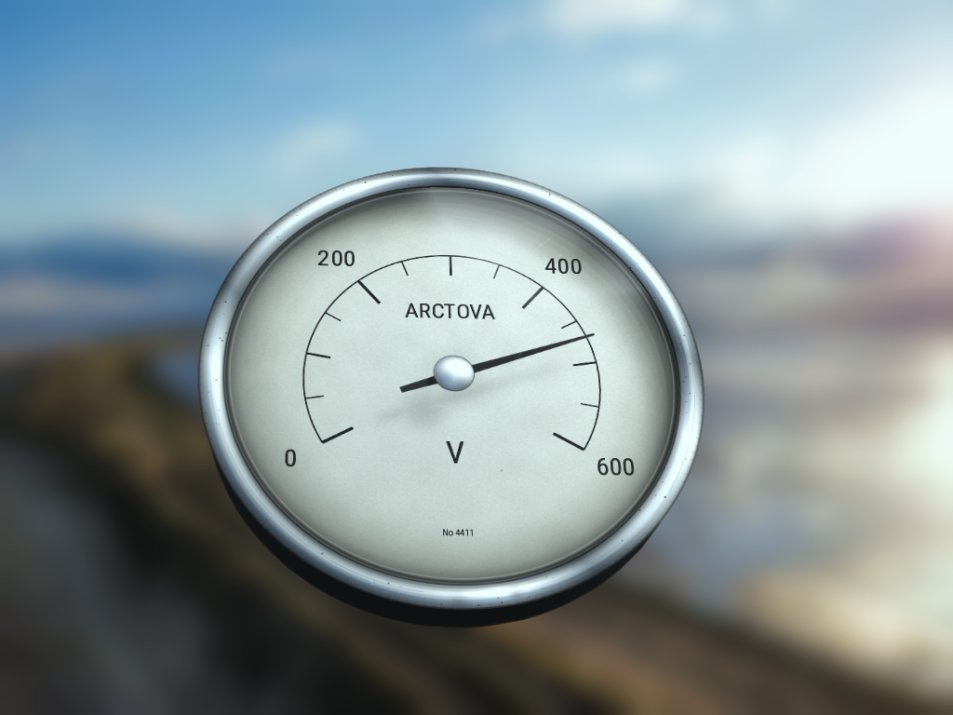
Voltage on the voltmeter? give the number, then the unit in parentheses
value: 475 (V)
